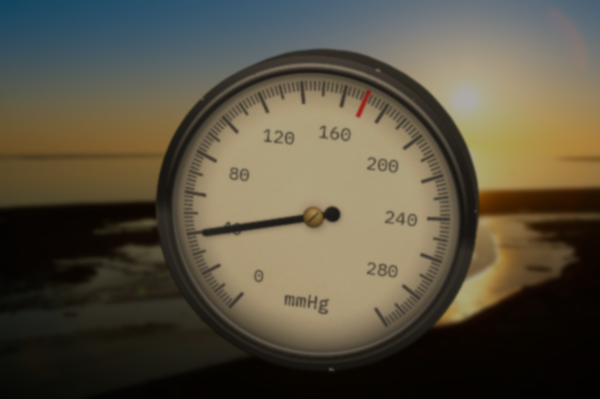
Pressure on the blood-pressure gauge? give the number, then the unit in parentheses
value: 40 (mmHg)
